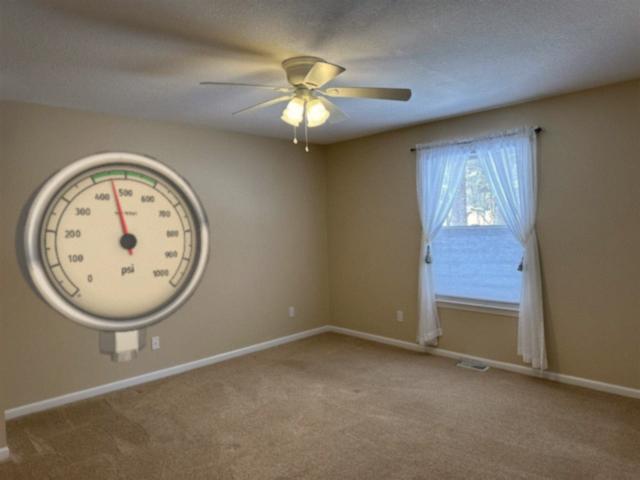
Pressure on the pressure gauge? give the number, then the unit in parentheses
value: 450 (psi)
